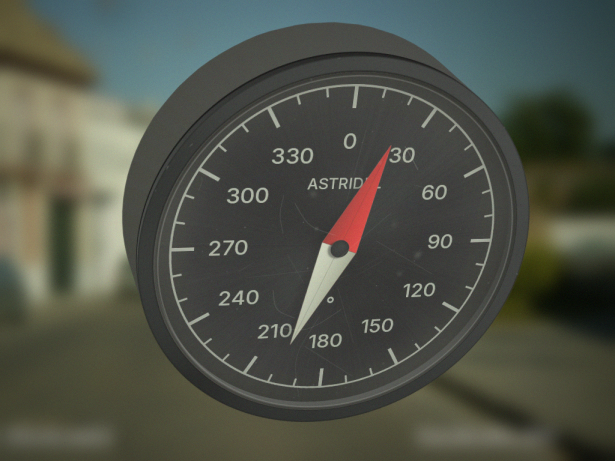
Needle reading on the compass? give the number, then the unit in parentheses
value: 20 (°)
